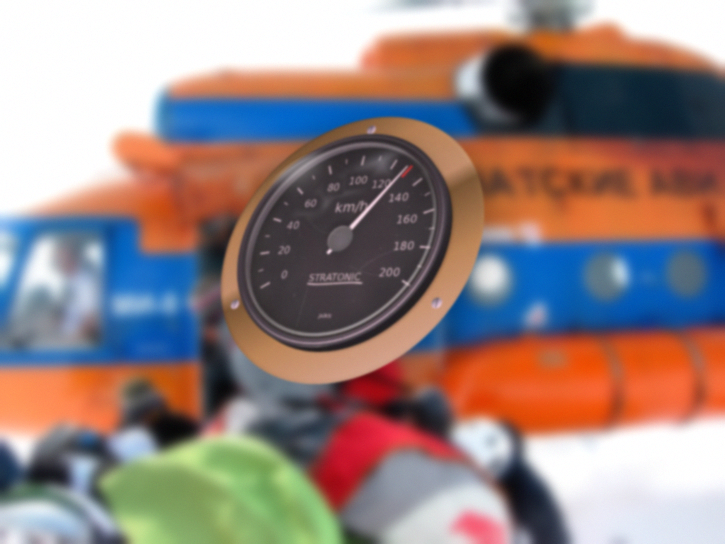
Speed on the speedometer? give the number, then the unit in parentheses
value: 130 (km/h)
